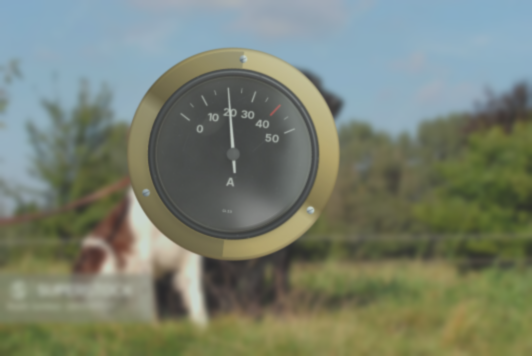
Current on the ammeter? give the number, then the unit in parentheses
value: 20 (A)
